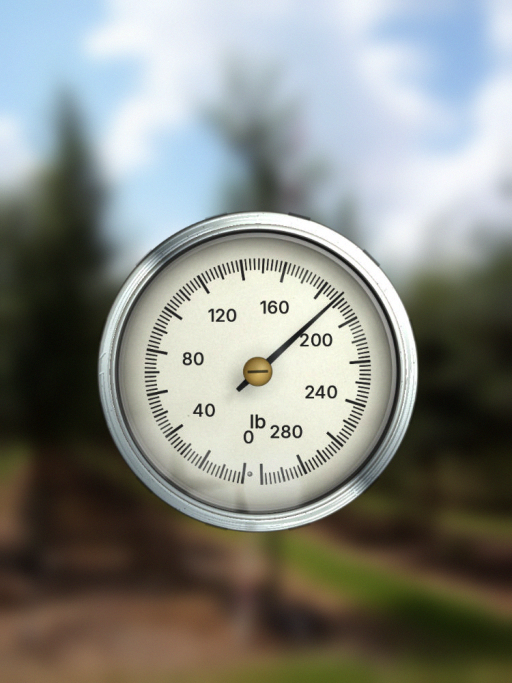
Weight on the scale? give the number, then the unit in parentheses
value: 188 (lb)
